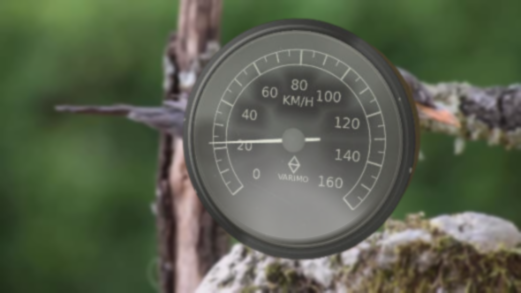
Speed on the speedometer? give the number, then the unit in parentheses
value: 22.5 (km/h)
